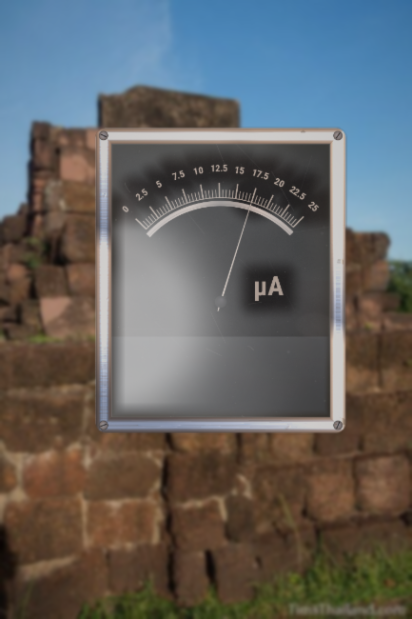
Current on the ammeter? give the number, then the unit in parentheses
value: 17.5 (µA)
